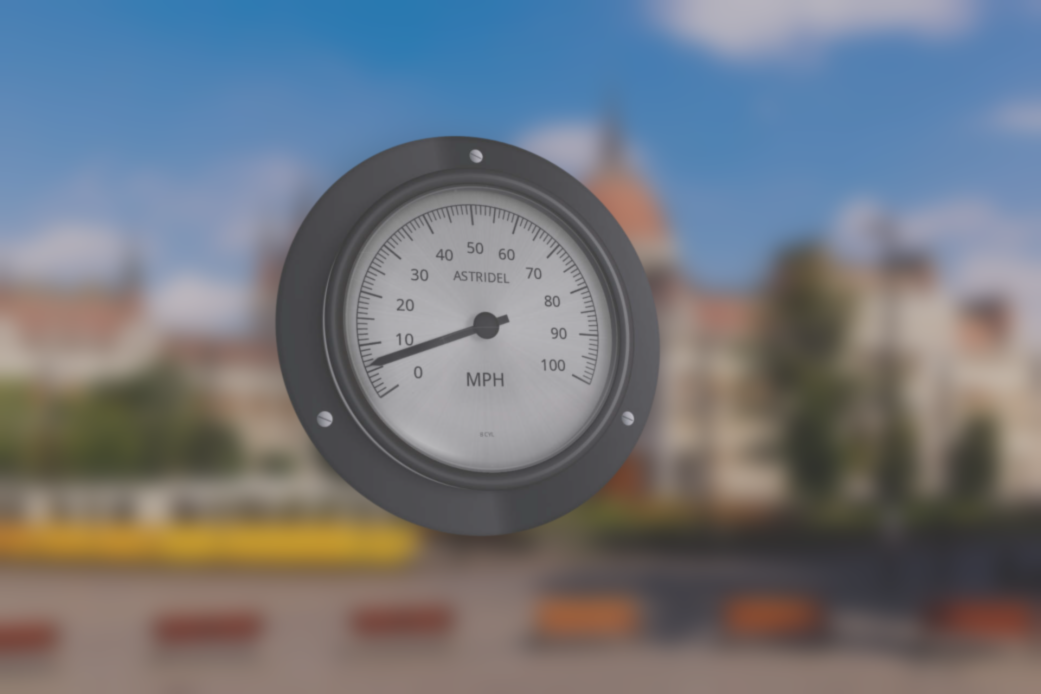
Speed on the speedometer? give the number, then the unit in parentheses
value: 6 (mph)
